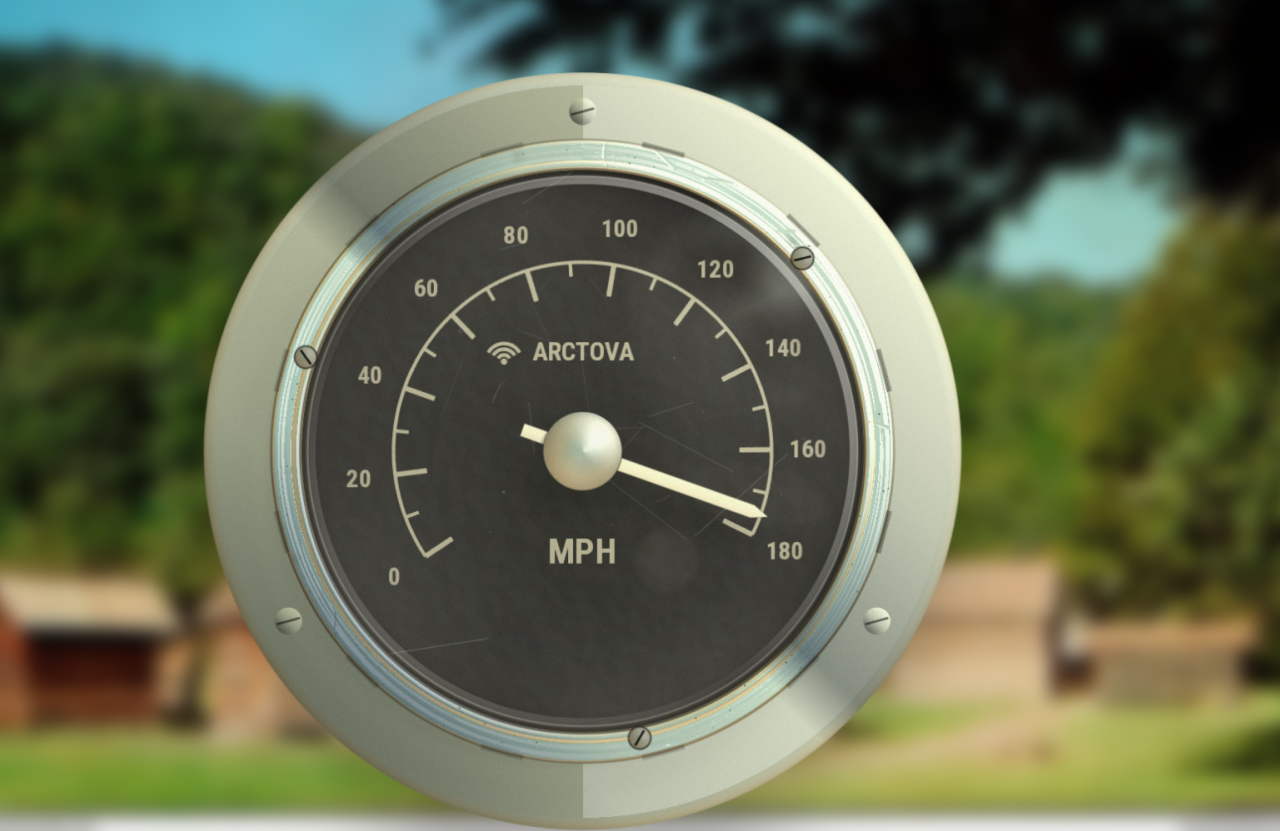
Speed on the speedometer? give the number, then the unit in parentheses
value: 175 (mph)
